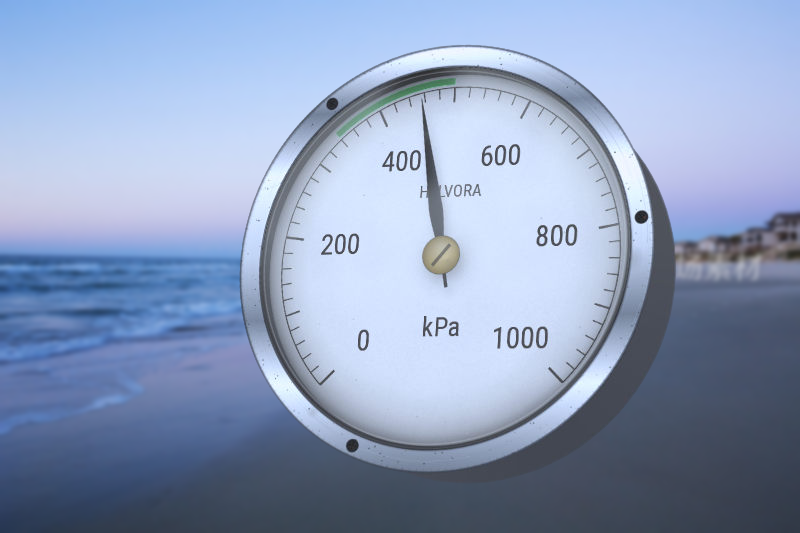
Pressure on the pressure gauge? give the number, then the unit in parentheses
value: 460 (kPa)
